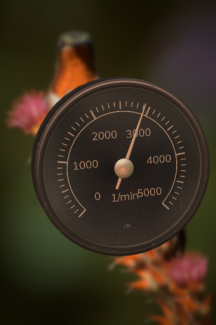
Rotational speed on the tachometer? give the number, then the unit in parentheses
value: 2900 (rpm)
